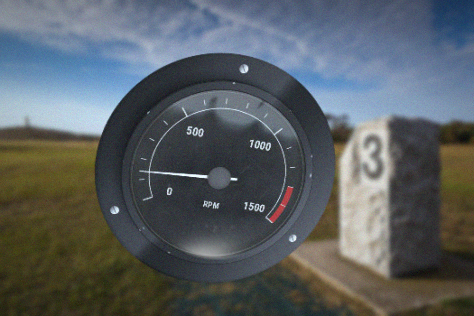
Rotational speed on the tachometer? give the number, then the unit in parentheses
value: 150 (rpm)
